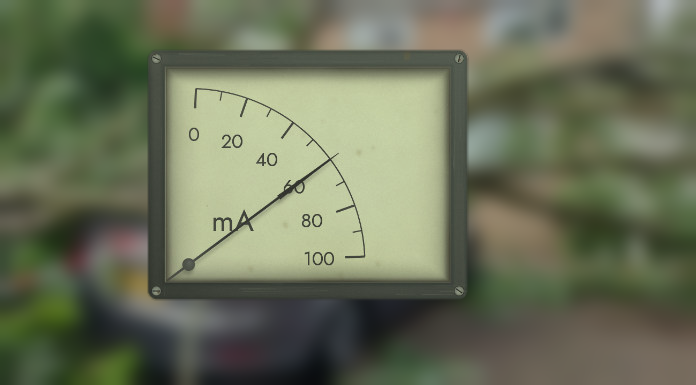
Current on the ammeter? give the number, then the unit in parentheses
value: 60 (mA)
